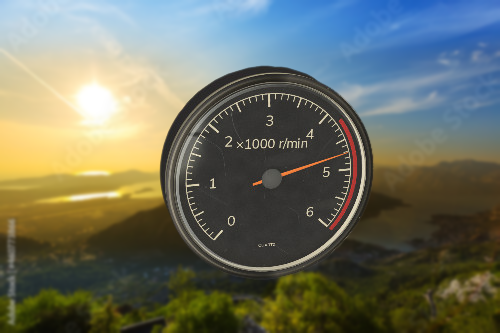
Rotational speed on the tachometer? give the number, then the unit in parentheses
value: 4700 (rpm)
